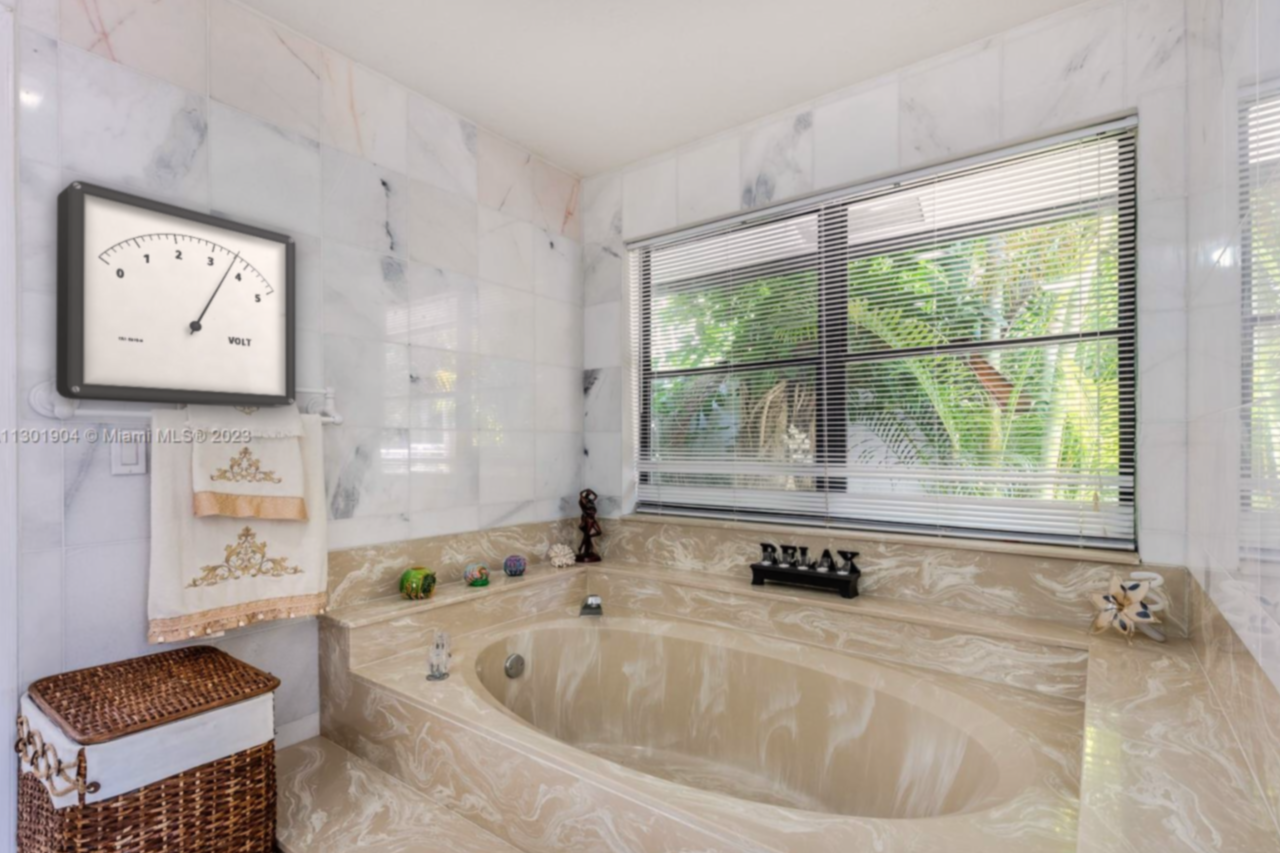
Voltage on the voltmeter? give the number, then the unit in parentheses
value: 3.6 (V)
